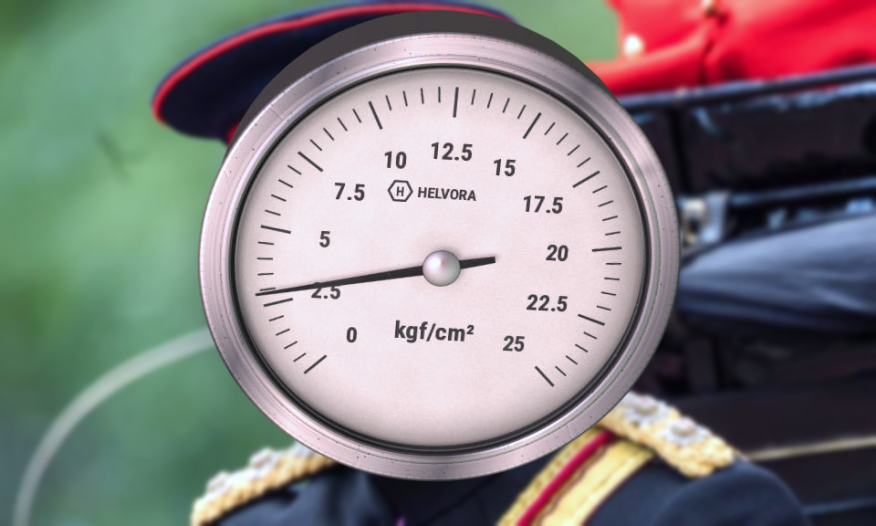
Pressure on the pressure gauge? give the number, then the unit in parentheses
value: 3 (kg/cm²)
